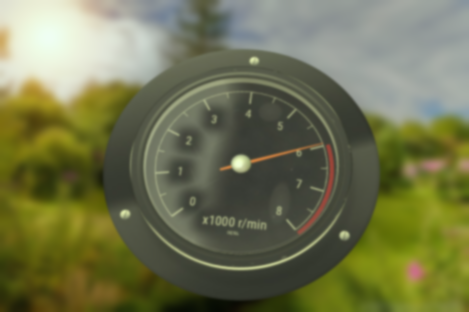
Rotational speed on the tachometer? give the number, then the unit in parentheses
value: 6000 (rpm)
